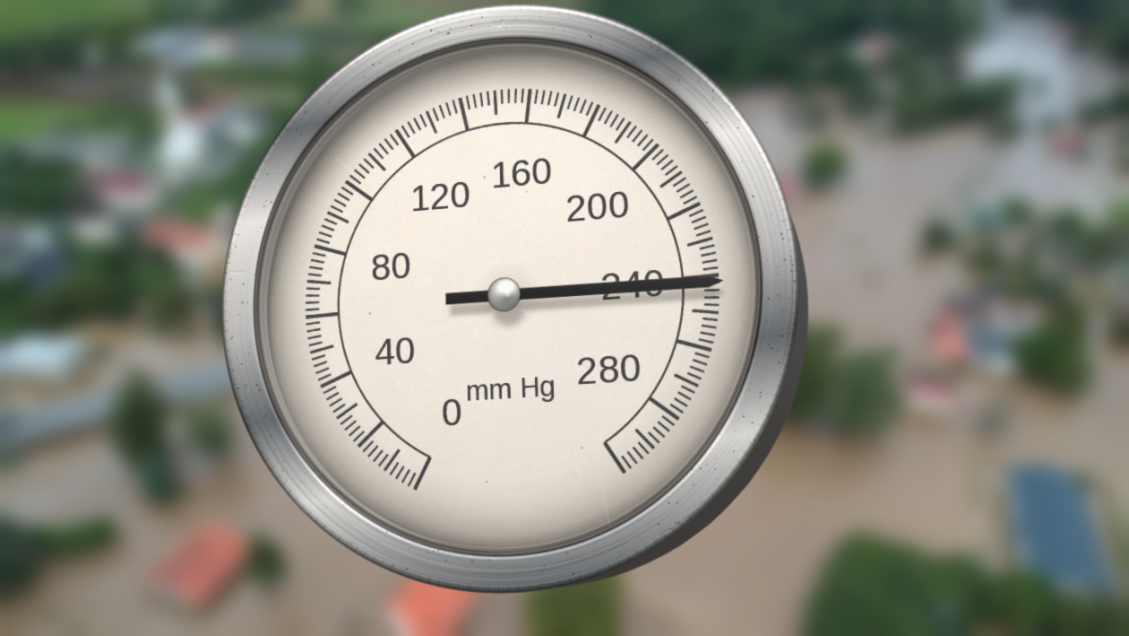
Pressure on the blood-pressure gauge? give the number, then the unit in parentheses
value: 242 (mmHg)
